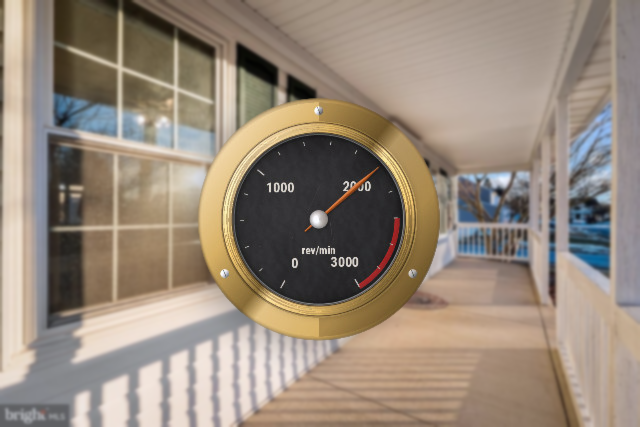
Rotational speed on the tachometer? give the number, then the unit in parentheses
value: 2000 (rpm)
